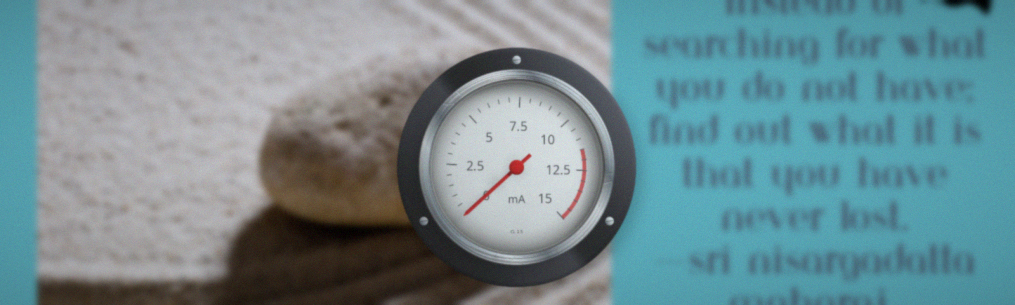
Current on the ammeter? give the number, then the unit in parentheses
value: 0 (mA)
